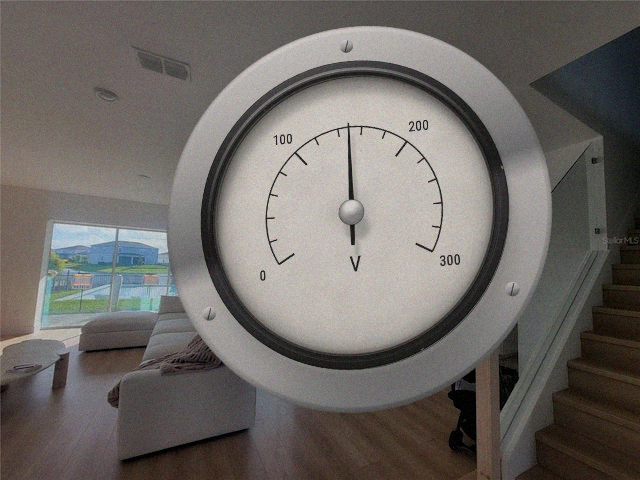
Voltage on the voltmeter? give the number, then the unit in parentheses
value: 150 (V)
